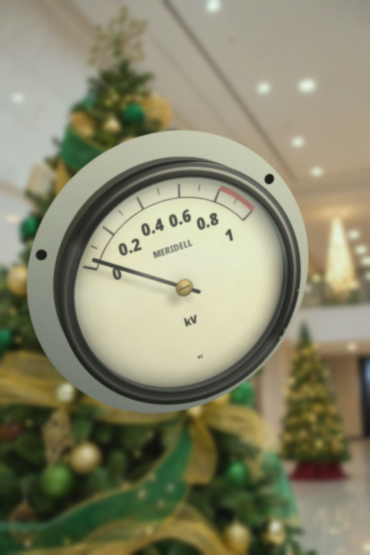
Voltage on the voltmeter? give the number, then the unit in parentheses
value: 0.05 (kV)
